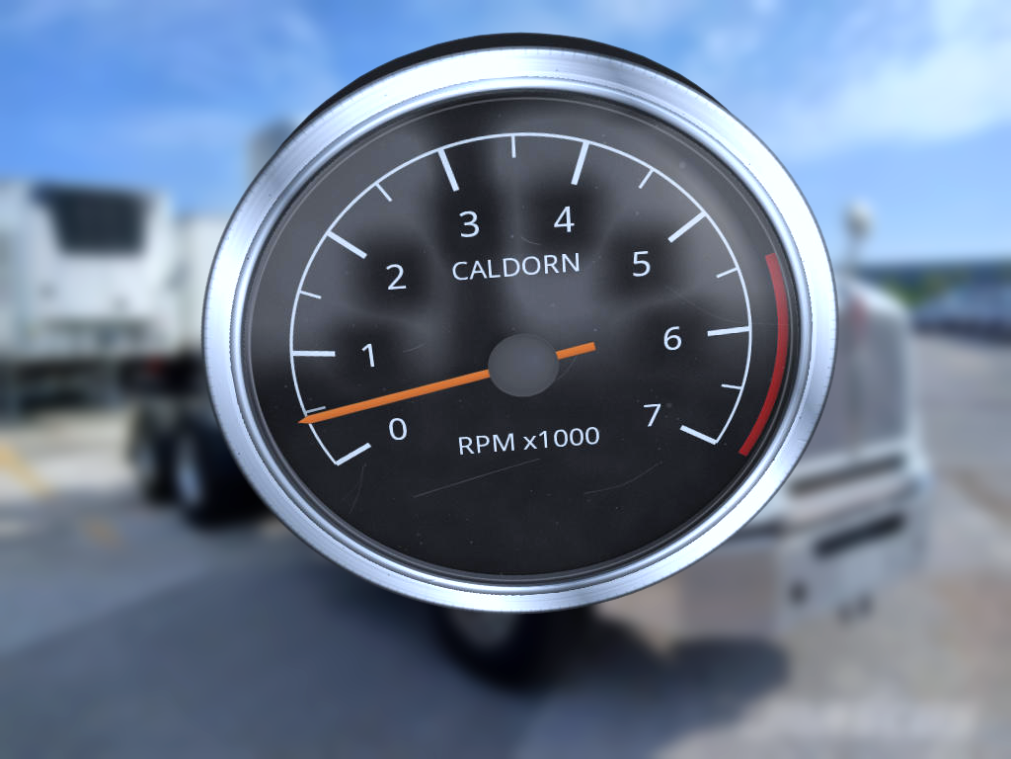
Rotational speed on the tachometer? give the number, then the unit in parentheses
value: 500 (rpm)
